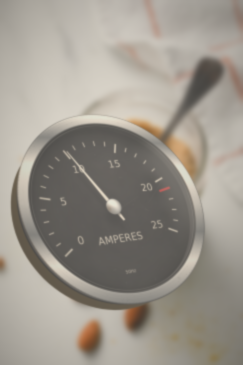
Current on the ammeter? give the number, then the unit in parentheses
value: 10 (A)
